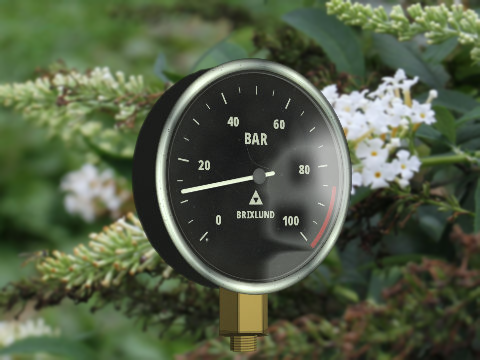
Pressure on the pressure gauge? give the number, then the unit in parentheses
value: 12.5 (bar)
